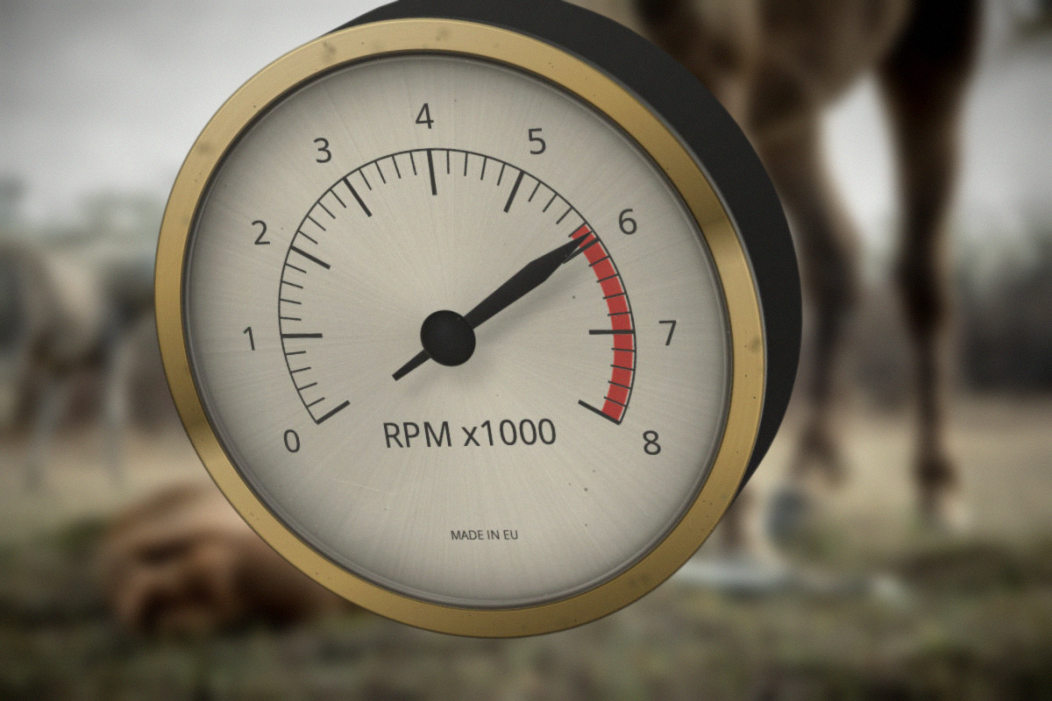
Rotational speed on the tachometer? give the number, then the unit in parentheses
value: 5900 (rpm)
